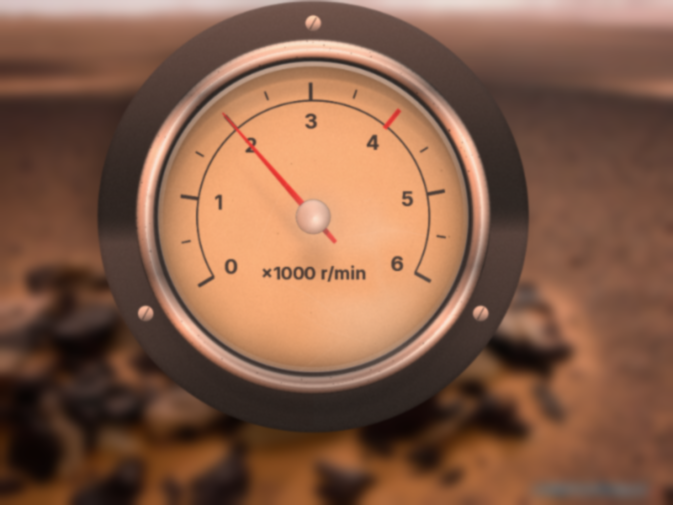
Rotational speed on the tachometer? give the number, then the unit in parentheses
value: 2000 (rpm)
